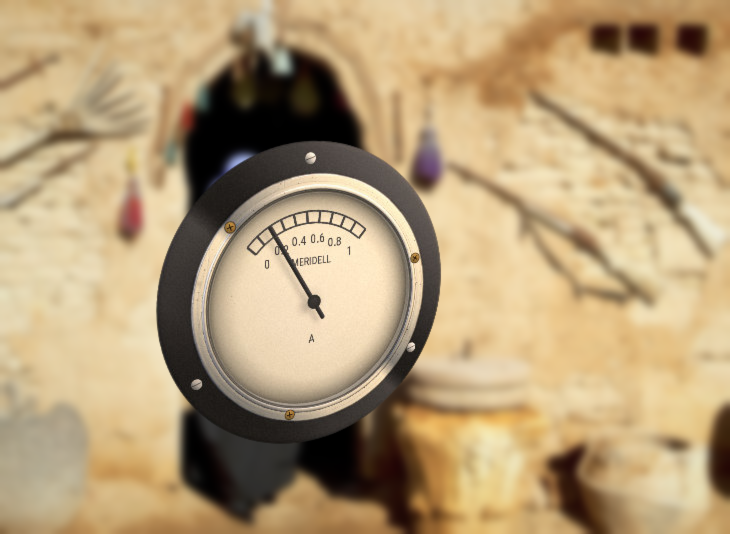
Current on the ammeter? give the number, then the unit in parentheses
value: 0.2 (A)
